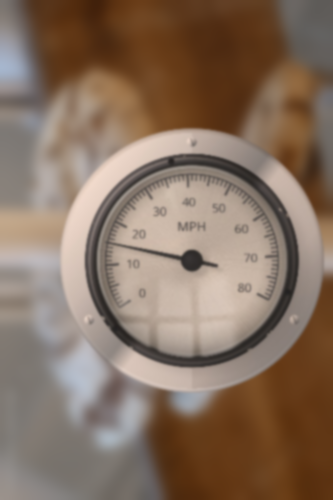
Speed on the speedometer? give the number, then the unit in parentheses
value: 15 (mph)
